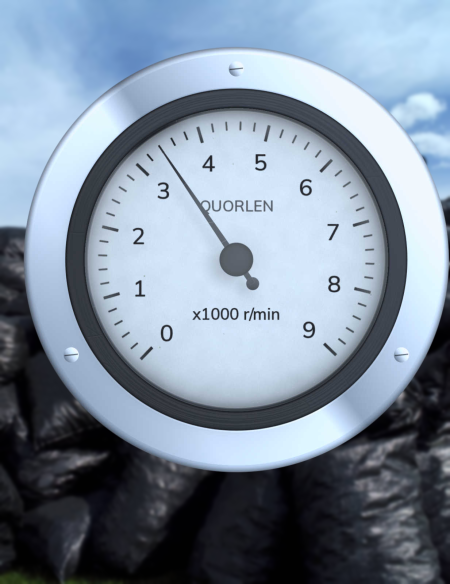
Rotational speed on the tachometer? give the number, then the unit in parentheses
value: 3400 (rpm)
